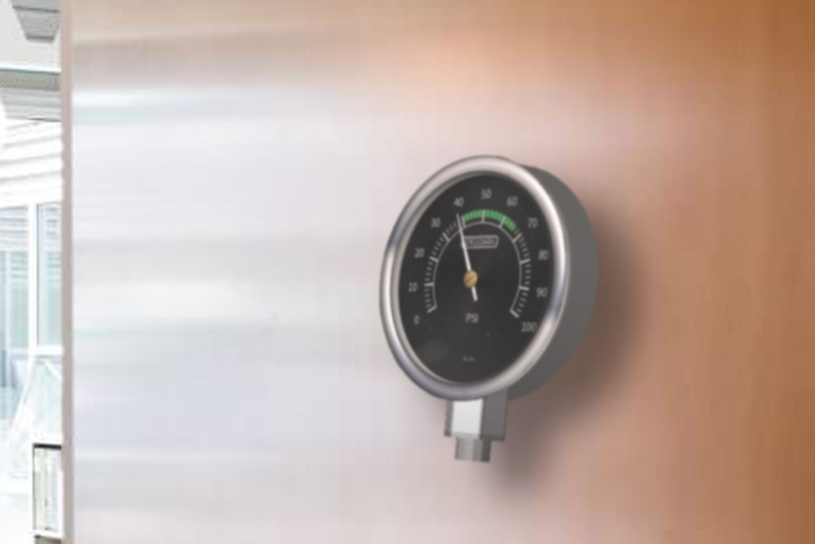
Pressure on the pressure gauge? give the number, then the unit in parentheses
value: 40 (psi)
